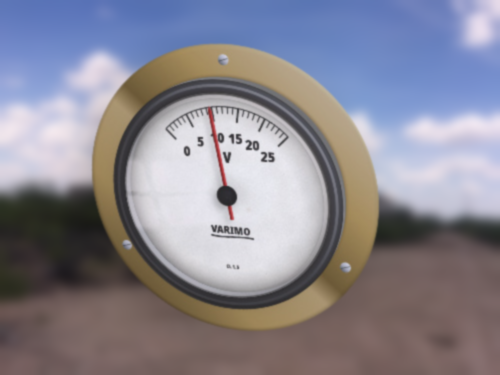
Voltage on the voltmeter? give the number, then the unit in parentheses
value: 10 (V)
